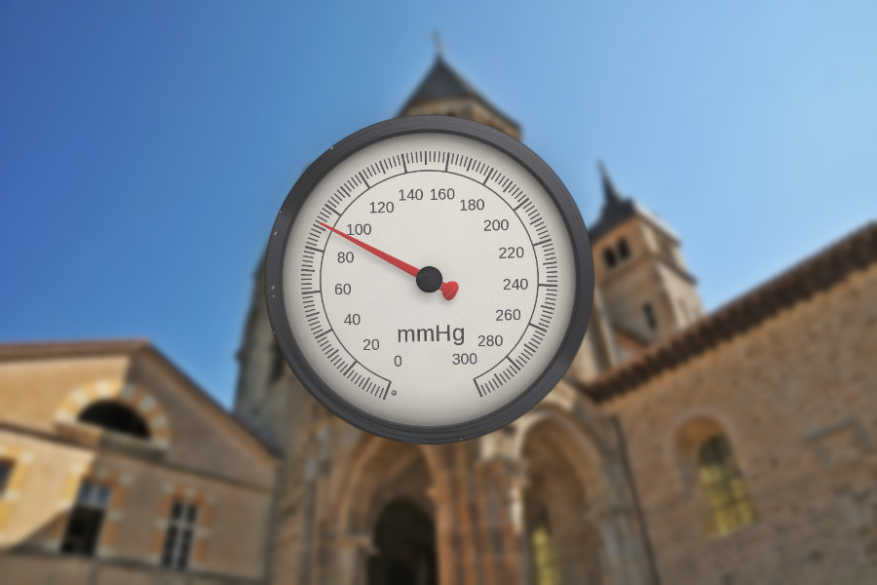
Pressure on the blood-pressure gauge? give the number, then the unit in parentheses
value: 92 (mmHg)
